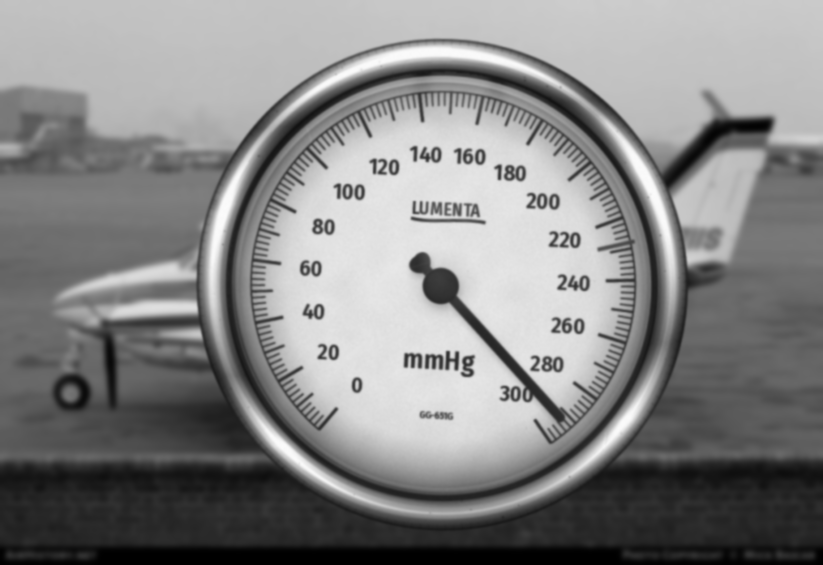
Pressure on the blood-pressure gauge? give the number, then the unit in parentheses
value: 292 (mmHg)
